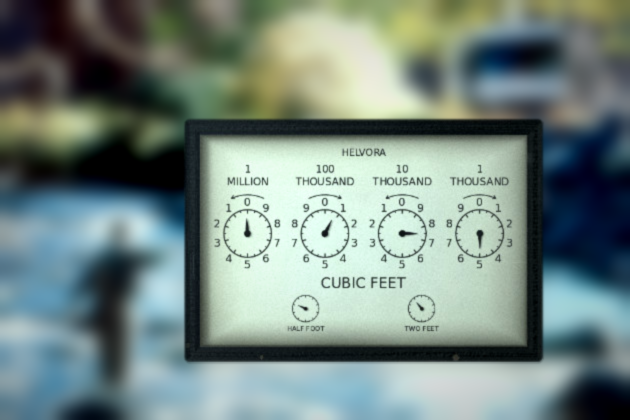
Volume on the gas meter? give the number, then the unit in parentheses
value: 7500 (ft³)
